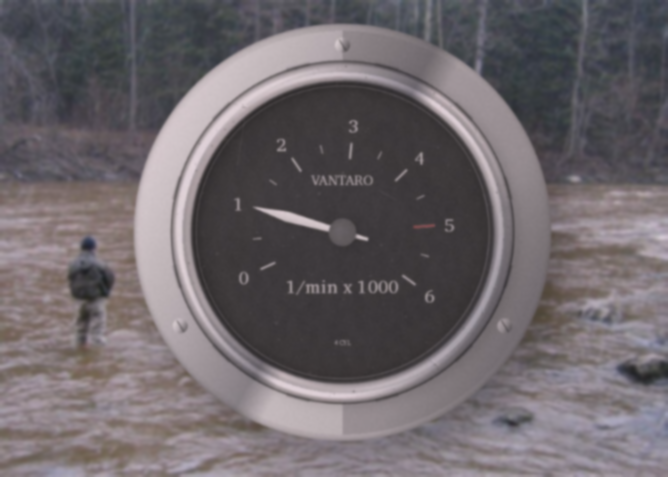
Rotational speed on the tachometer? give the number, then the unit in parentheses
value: 1000 (rpm)
